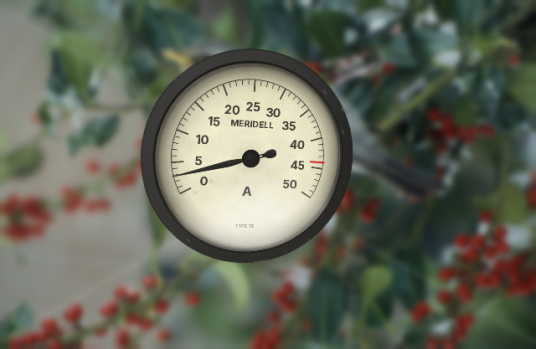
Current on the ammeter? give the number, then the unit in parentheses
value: 3 (A)
